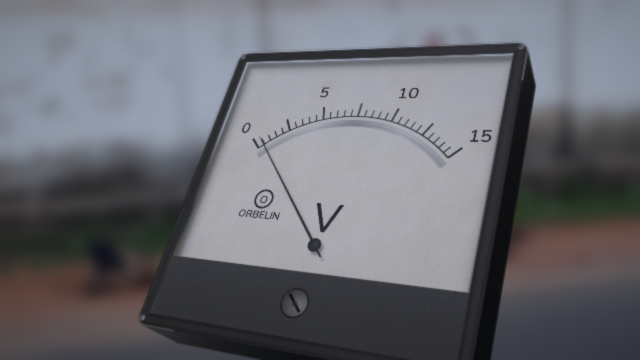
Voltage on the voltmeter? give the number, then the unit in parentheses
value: 0.5 (V)
